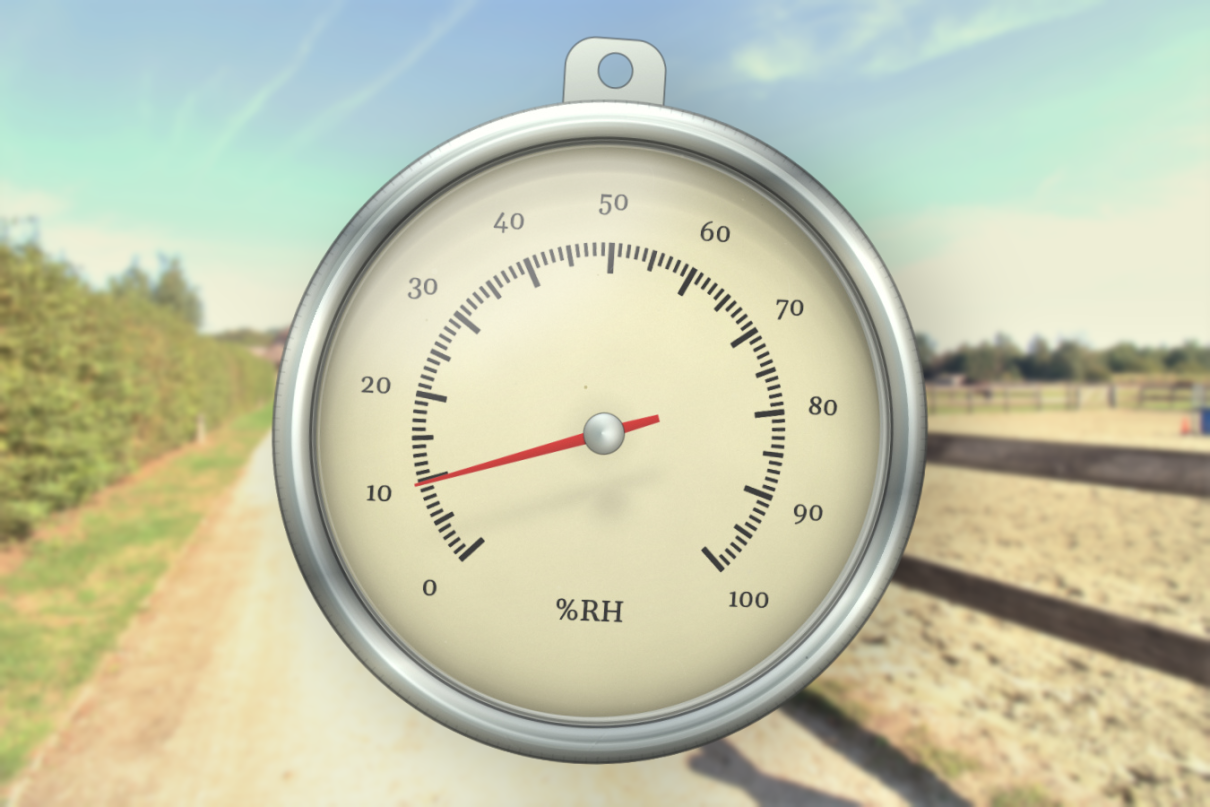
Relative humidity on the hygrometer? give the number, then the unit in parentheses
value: 10 (%)
